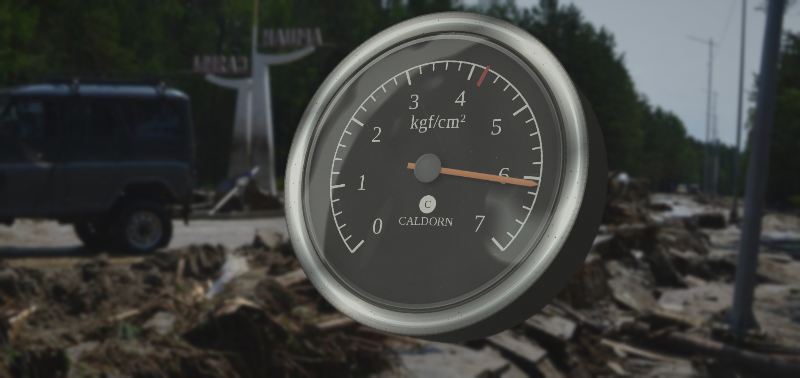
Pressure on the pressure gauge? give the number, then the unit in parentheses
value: 6.1 (kg/cm²)
